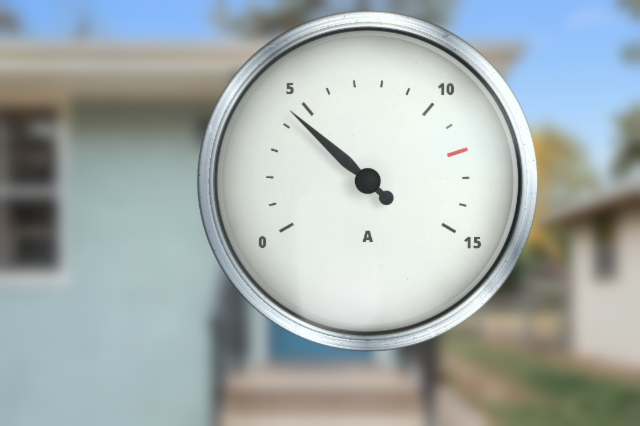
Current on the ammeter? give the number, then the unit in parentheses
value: 4.5 (A)
